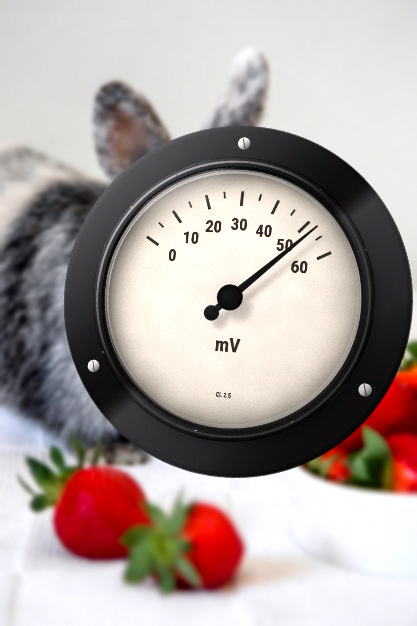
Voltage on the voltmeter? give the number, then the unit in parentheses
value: 52.5 (mV)
